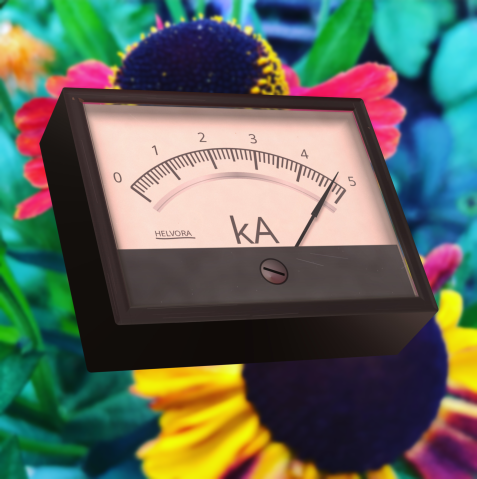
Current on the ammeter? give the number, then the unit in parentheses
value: 4.7 (kA)
